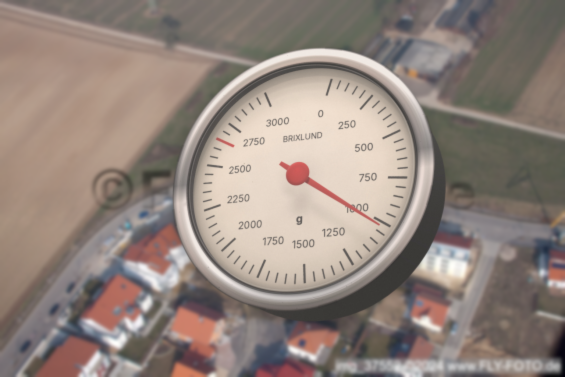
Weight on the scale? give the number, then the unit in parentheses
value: 1025 (g)
